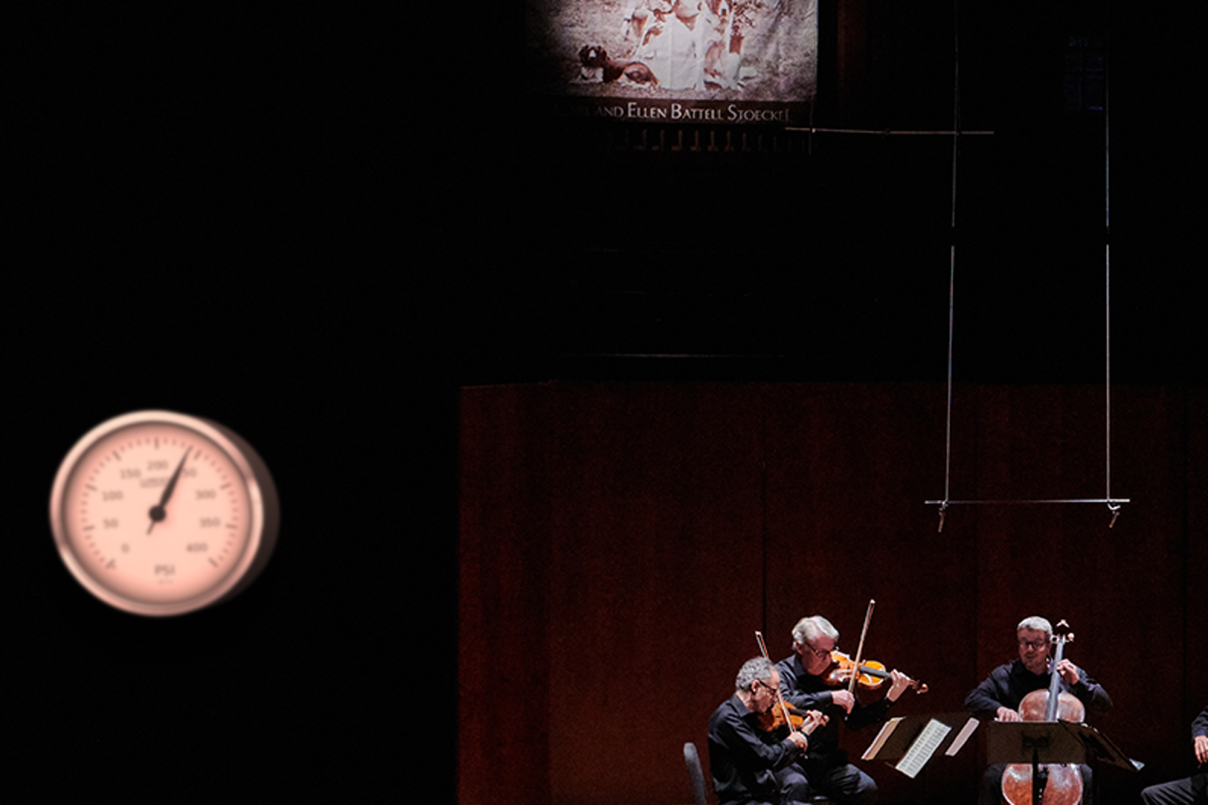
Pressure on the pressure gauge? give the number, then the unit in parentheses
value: 240 (psi)
